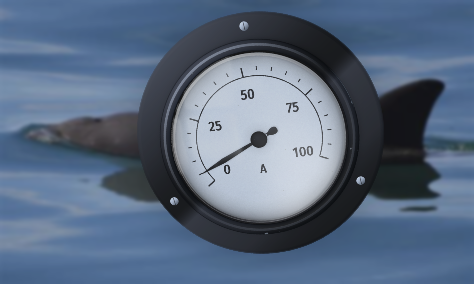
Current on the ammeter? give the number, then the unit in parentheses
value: 5 (A)
